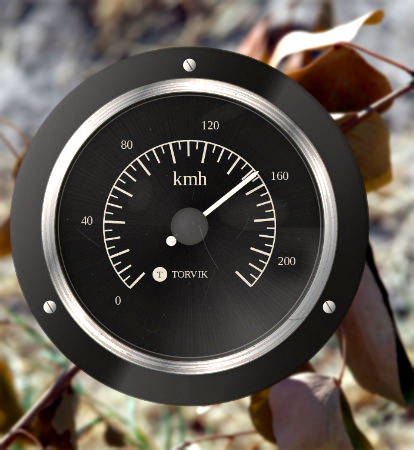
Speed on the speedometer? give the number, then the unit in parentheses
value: 152.5 (km/h)
